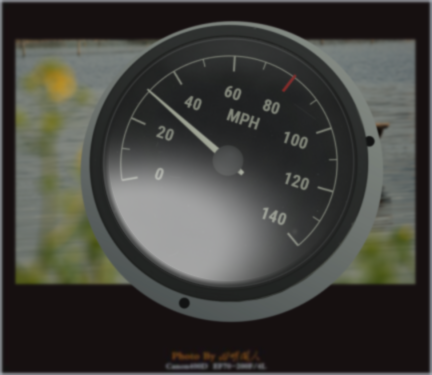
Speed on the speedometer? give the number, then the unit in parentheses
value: 30 (mph)
